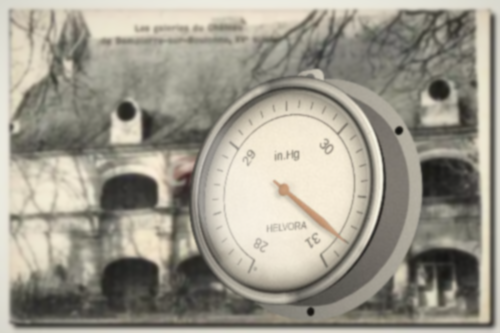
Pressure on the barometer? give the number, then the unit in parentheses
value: 30.8 (inHg)
